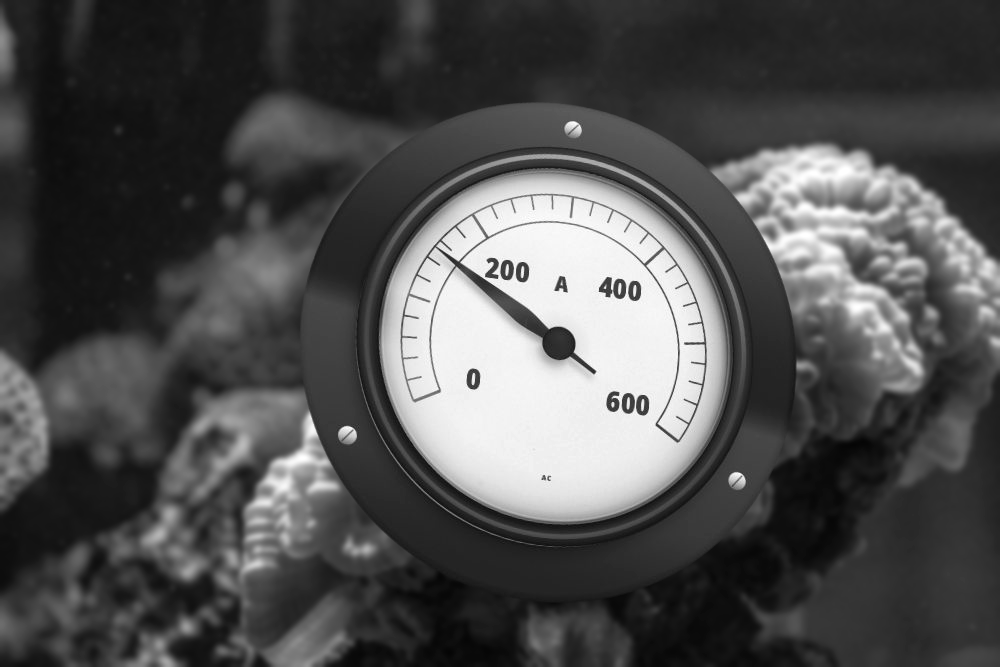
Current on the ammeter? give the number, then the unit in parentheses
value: 150 (A)
